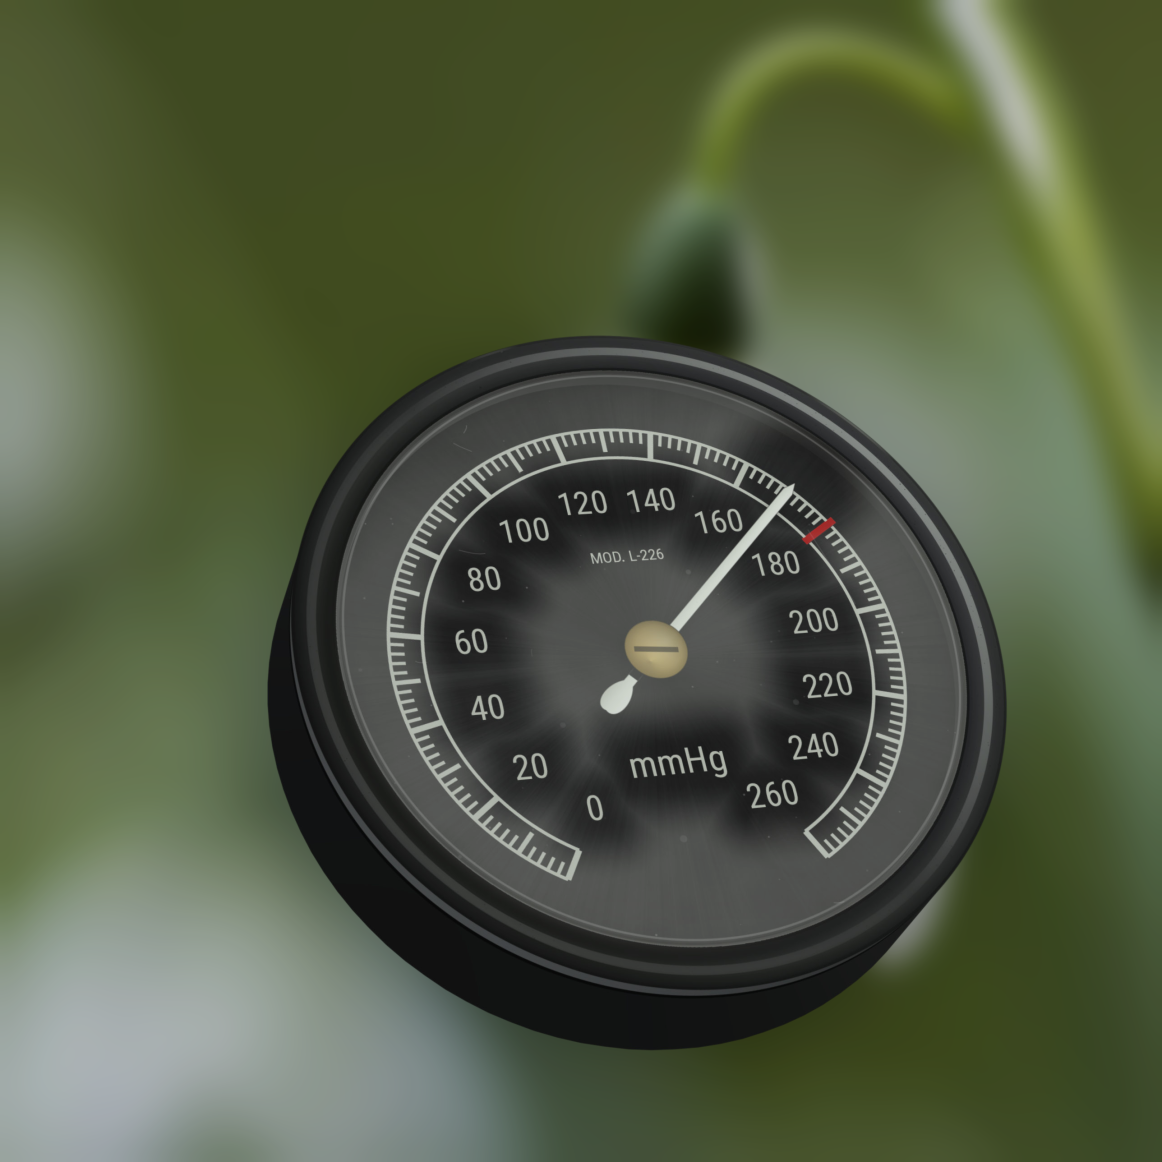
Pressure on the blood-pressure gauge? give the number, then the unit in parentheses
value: 170 (mmHg)
